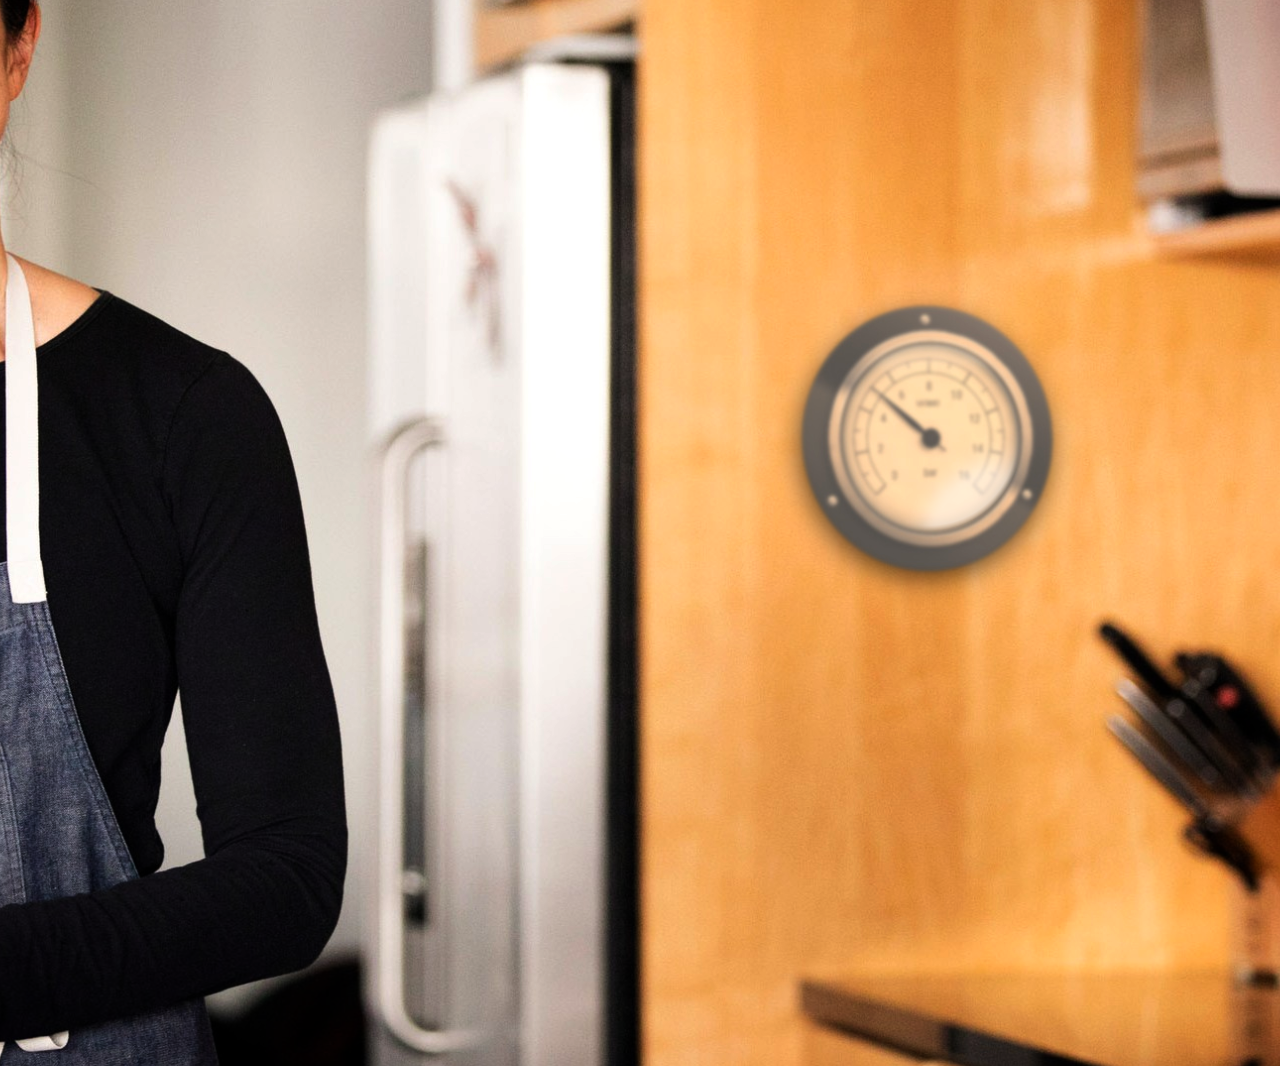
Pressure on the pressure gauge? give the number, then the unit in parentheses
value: 5 (bar)
